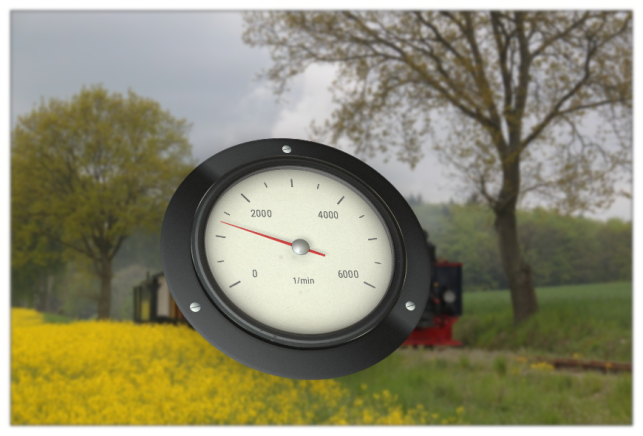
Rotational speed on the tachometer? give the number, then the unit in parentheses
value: 1250 (rpm)
